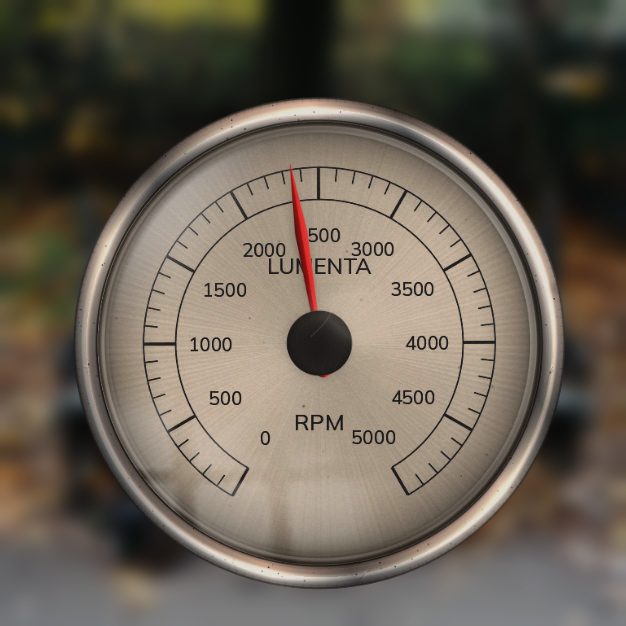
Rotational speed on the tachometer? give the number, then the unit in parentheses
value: 2350 (rpm)
